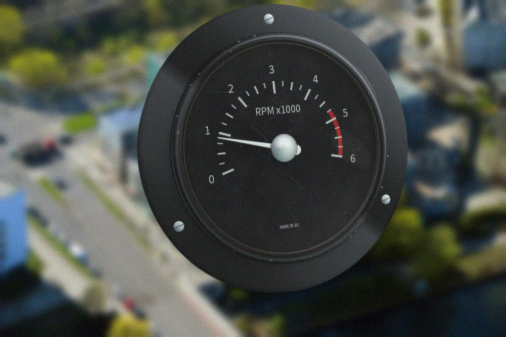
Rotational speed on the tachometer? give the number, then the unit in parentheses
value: 875 (rpm)
